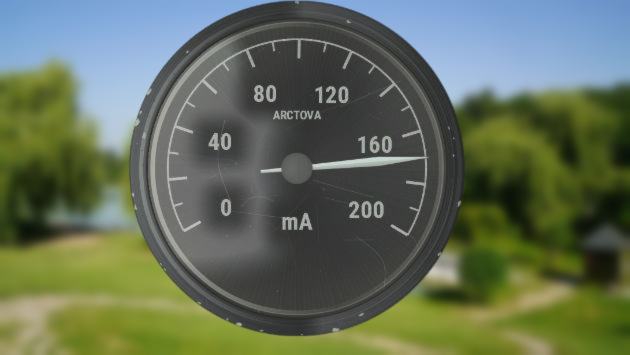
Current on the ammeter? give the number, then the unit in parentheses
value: 170 (mA)
